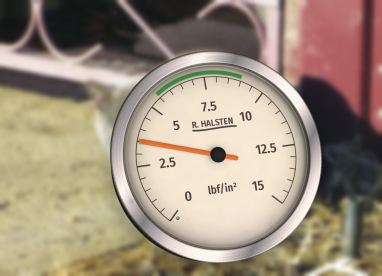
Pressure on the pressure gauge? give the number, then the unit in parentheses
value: 3.5 (psi)
